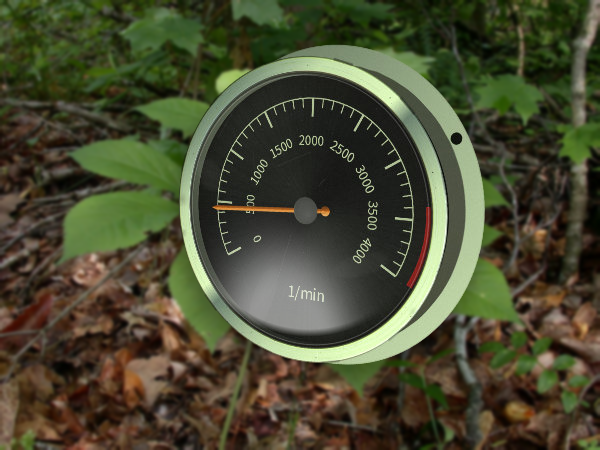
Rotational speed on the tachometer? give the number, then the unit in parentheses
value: 450 (rpm)
